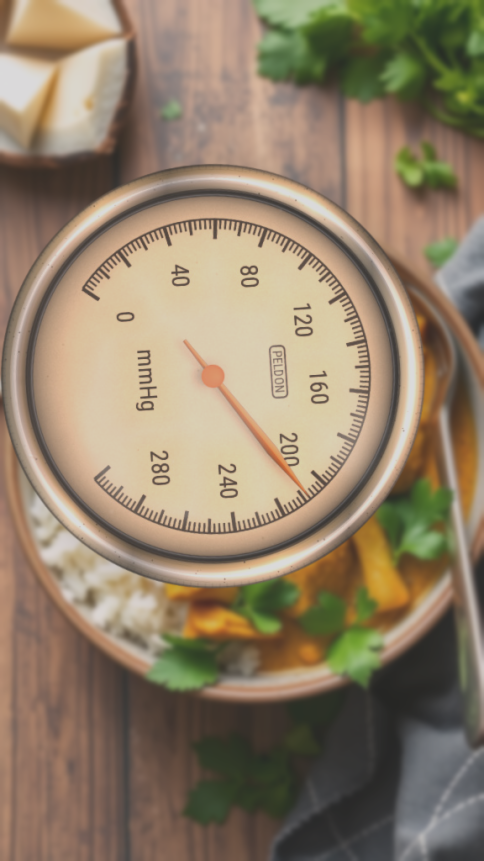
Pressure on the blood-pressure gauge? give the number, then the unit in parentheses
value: 208 (mmHg)
